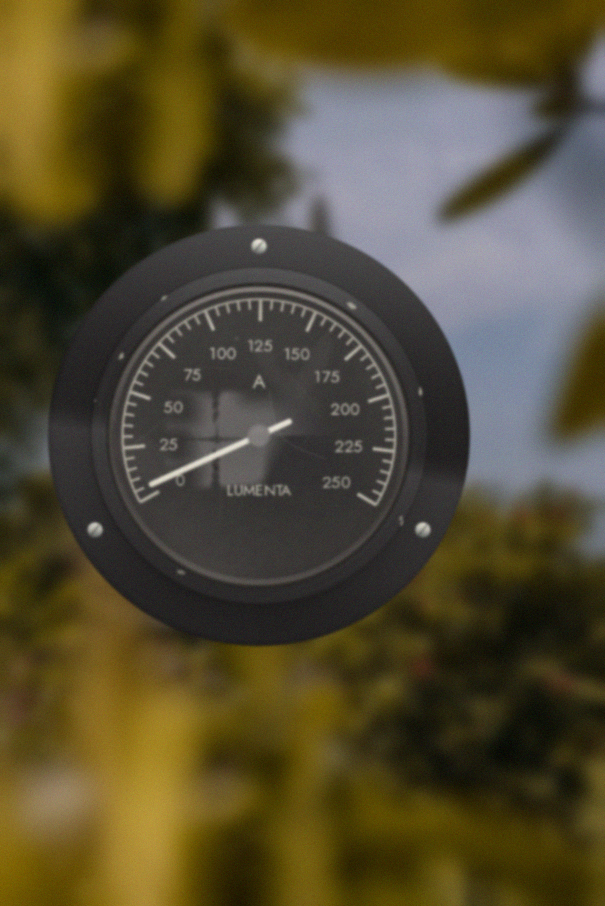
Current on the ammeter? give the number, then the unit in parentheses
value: 5 (A)
